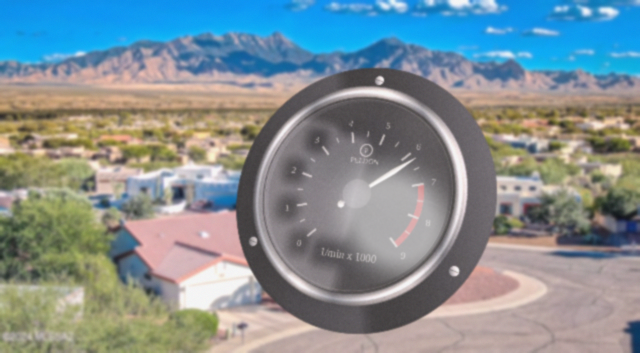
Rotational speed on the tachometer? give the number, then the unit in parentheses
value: 6250 (rpm)
